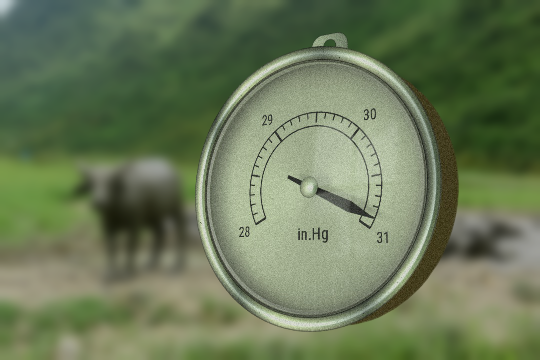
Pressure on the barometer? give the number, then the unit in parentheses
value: 30.9 (inHg)
